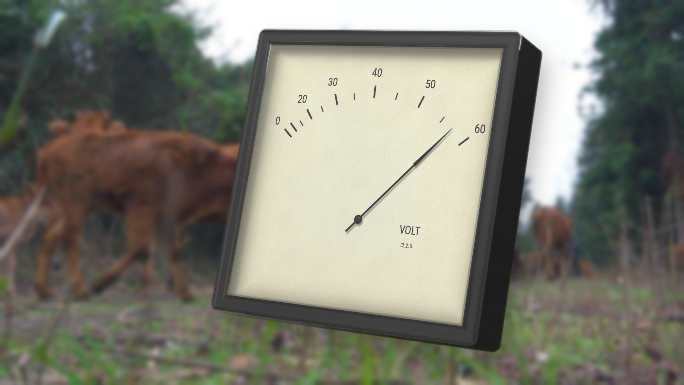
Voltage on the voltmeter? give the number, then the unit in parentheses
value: 57.5 (V)
